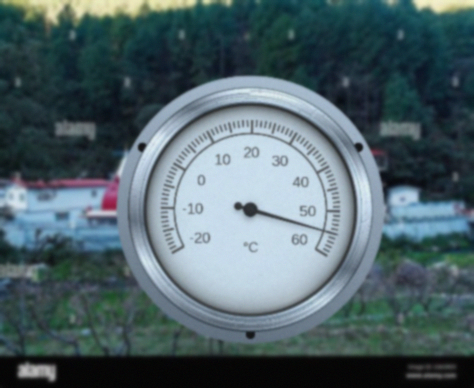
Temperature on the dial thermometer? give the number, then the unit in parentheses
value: 55 (°C)
